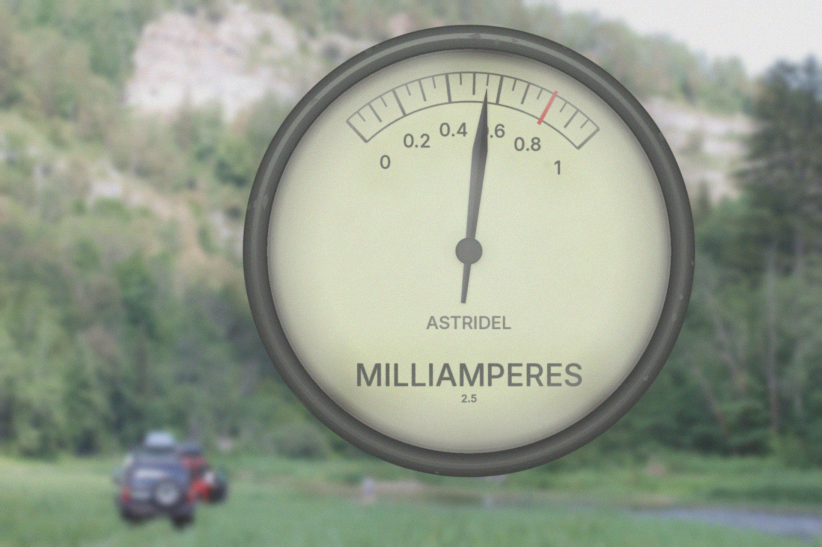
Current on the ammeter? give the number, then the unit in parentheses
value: 0.55 (mA)
